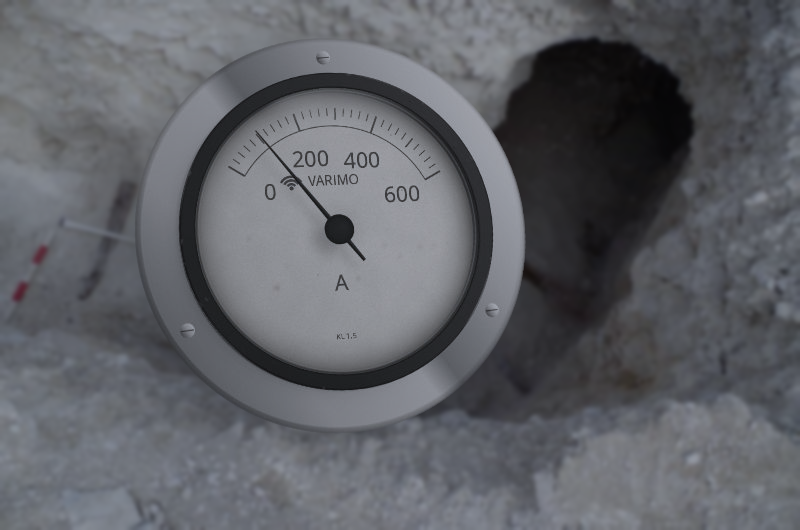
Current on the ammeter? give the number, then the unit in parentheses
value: 100 (A)
